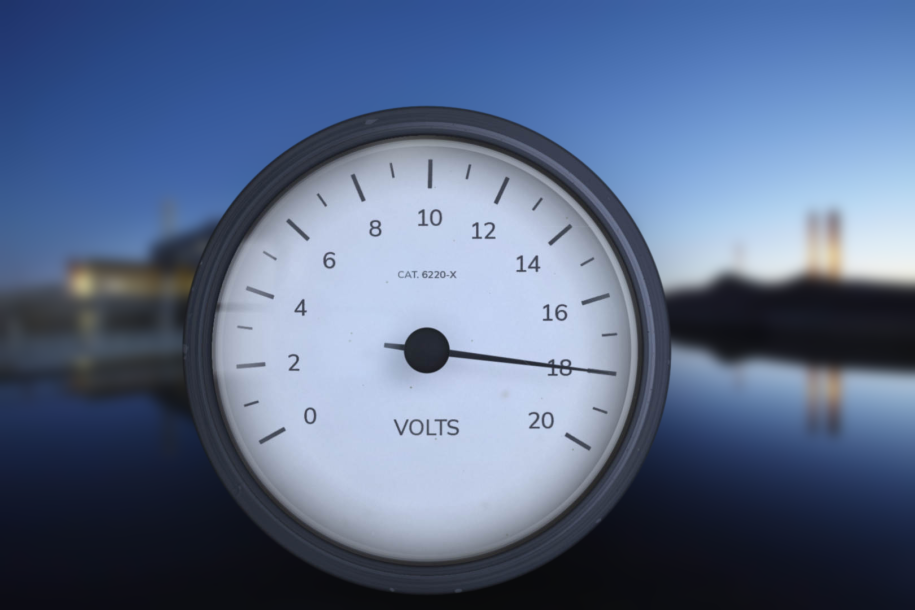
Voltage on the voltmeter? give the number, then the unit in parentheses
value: 18 (V)
